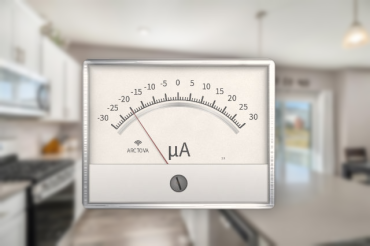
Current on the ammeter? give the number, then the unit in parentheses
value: -20 (µA)
